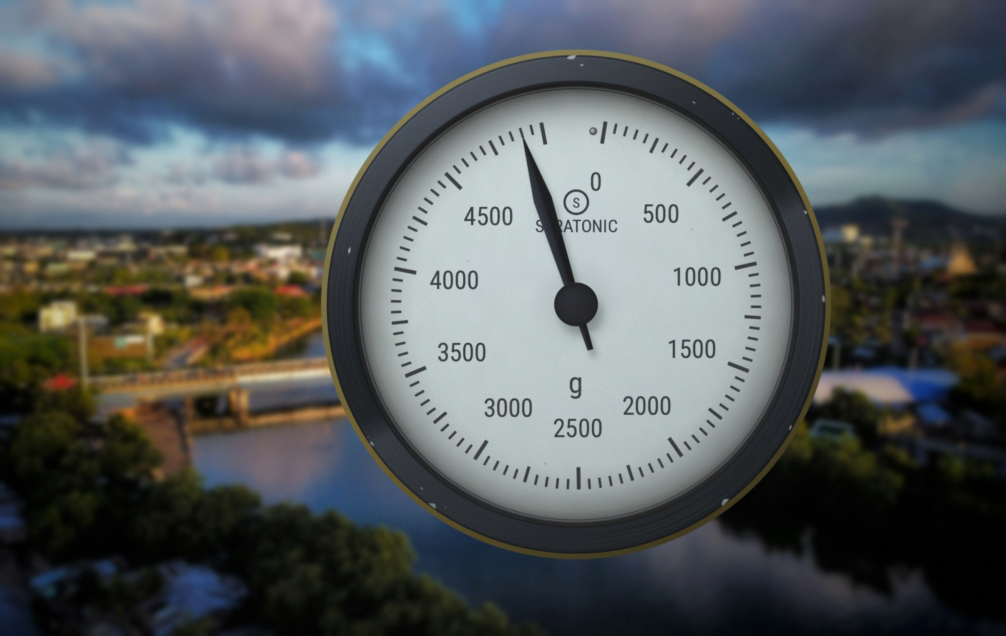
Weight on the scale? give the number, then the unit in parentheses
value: 4900 (g)
